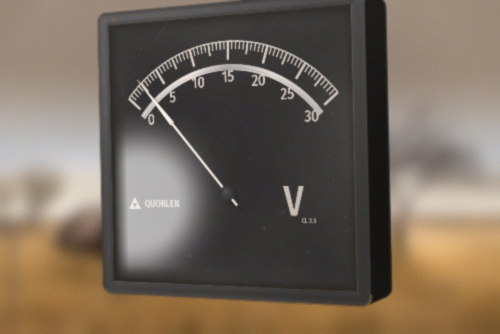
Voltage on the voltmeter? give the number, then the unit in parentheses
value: 2.5 (V)
